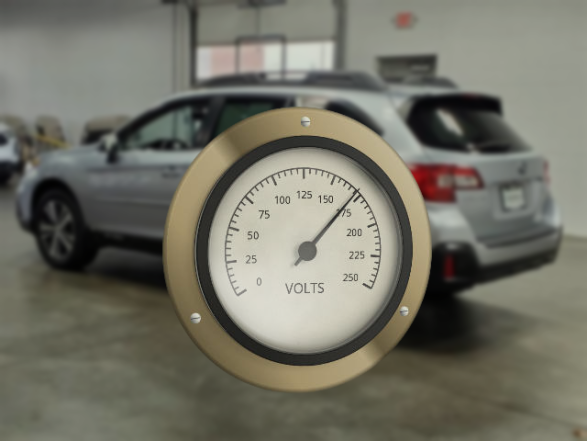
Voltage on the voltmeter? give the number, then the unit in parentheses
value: 170 (V)
